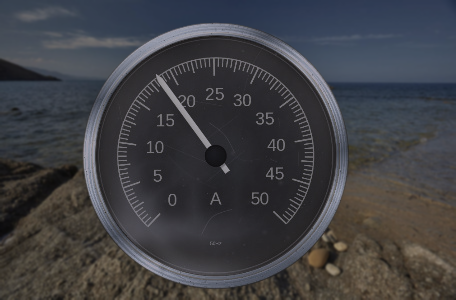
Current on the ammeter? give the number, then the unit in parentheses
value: 18.5 (A)
